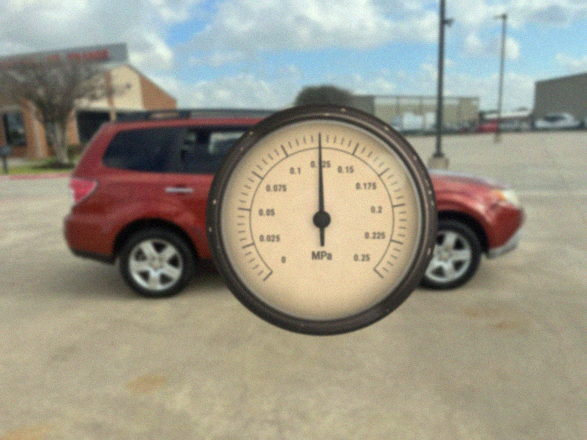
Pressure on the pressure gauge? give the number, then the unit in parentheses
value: 0.125 (MPa)
